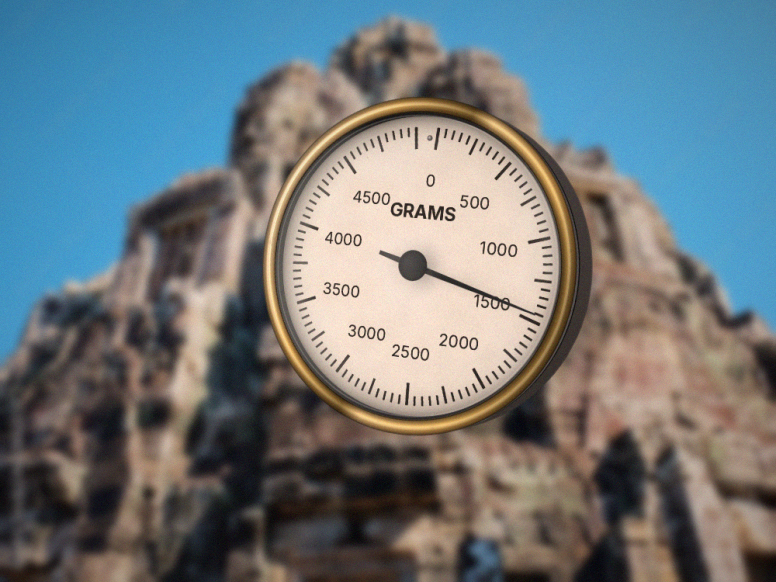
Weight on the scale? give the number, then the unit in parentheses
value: 1450 (g)
